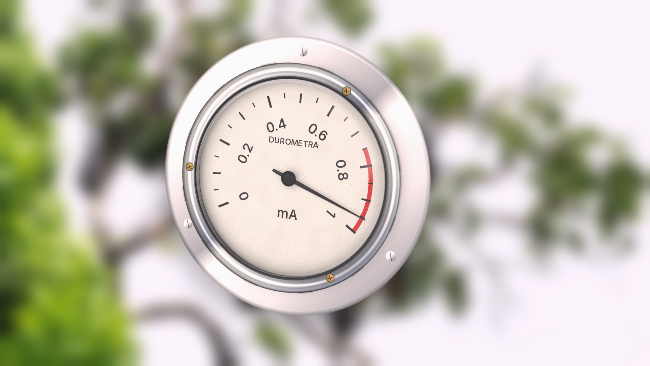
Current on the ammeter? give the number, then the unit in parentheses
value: 0.95 (mA)
